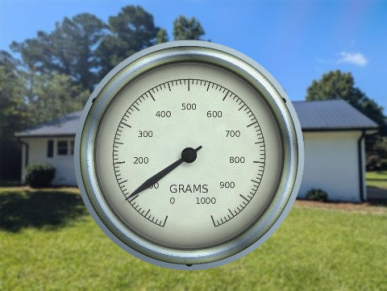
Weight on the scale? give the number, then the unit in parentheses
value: 110 (g)
